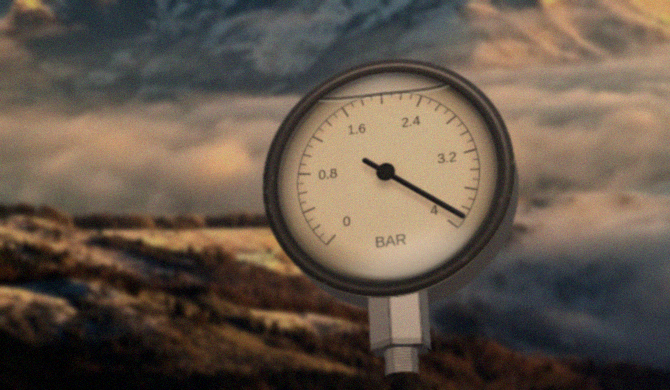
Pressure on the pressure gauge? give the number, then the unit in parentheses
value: 3.9 (bar)
